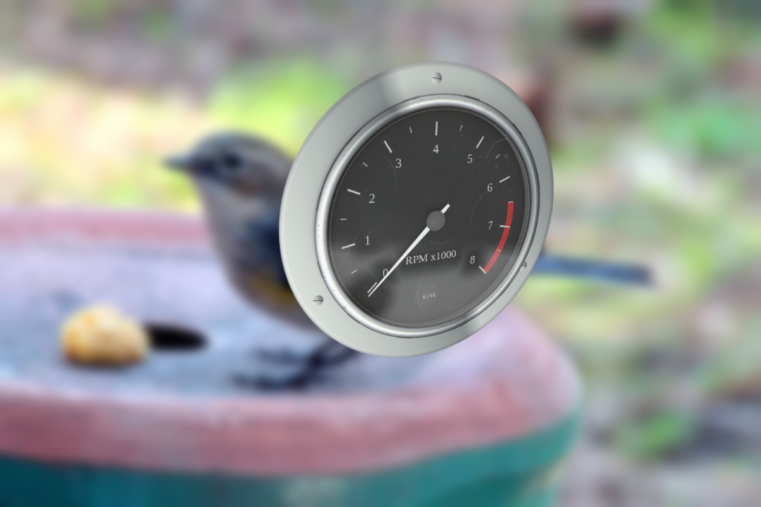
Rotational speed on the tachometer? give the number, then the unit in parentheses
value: 0 (rpm)
